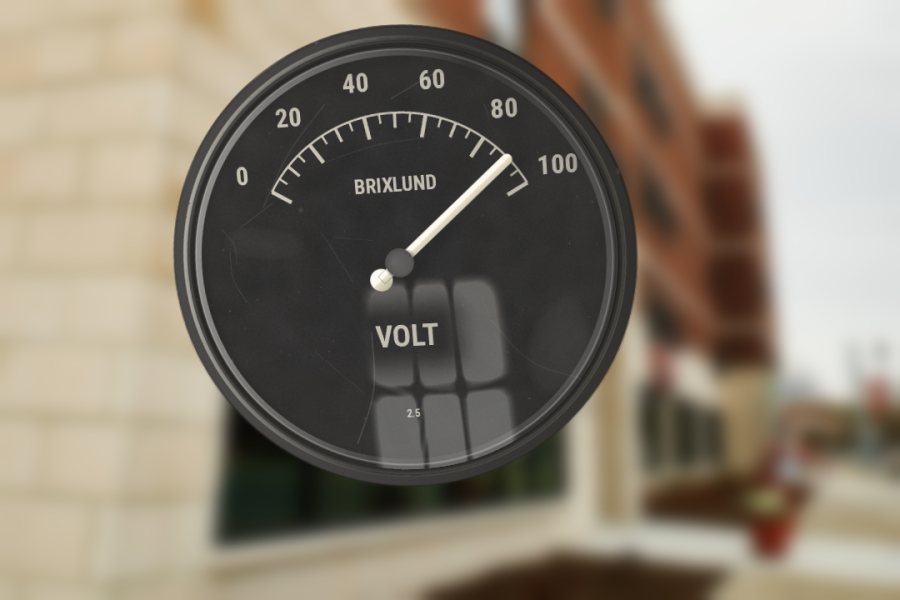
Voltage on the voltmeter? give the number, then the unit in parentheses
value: 90 (V)
